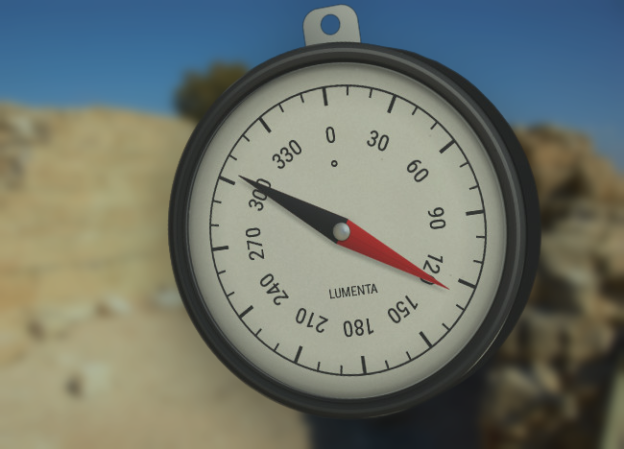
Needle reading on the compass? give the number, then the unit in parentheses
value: 125 (°)
